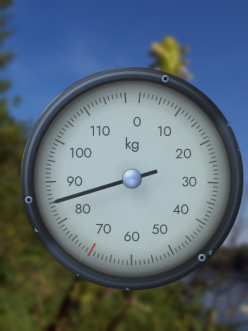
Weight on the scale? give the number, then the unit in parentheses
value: 85 (kg)
